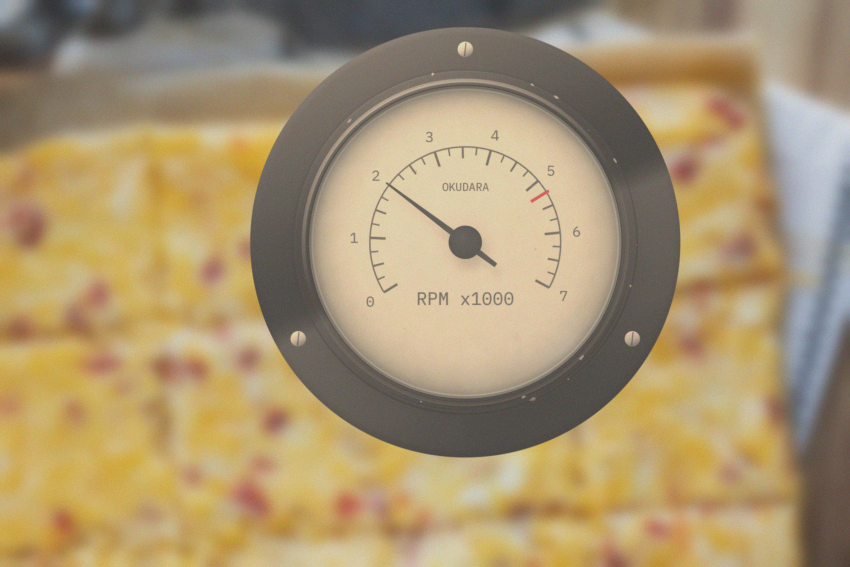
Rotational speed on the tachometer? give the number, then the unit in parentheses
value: 2000 (rpm)
